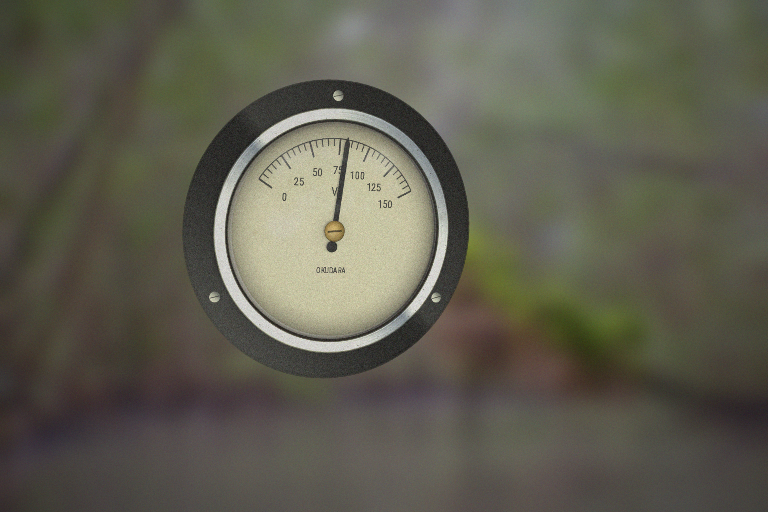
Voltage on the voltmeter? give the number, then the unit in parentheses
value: 80 (V)
